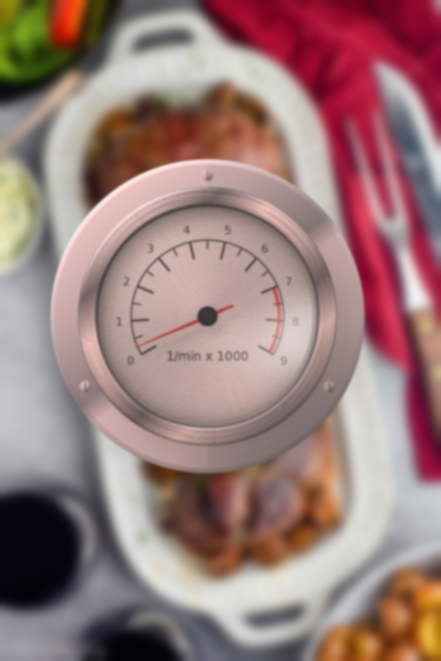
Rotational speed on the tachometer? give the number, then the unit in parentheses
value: 250 (rpm)
